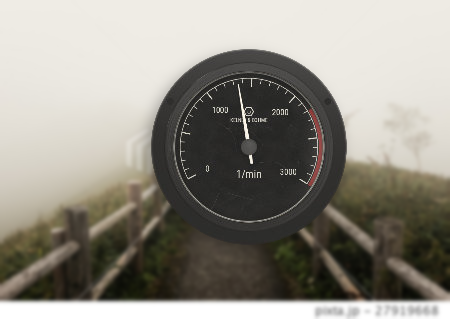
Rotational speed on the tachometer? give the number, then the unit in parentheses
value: 1350 (rpm)
